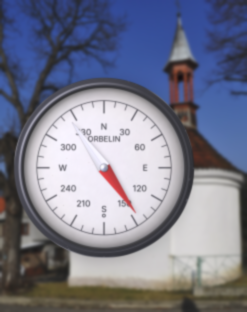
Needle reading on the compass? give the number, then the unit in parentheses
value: 145 (°)
